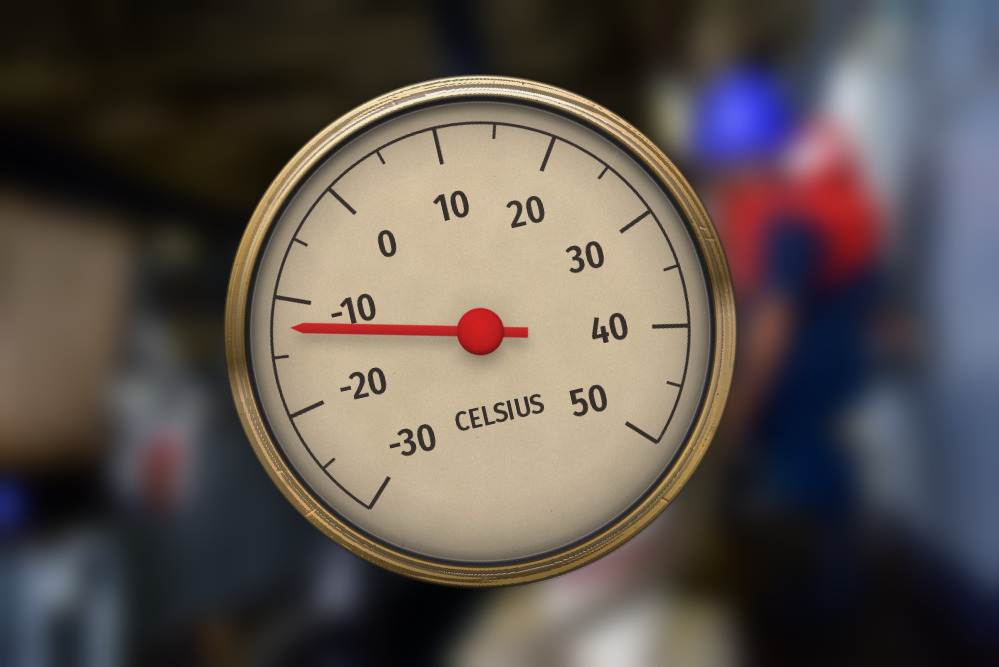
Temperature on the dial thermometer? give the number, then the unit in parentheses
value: -12.5 (°C)
